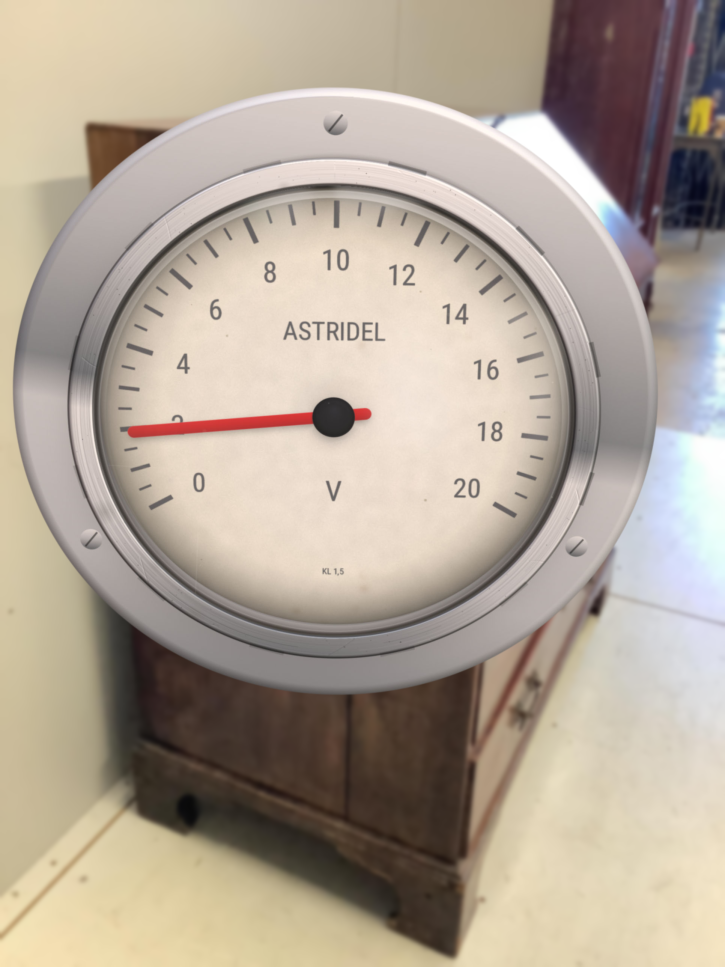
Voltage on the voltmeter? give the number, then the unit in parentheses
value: 2 (V)
